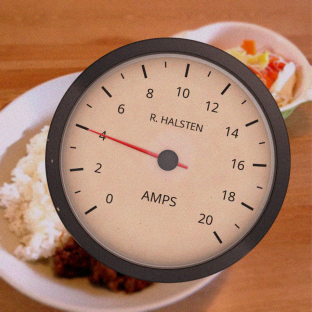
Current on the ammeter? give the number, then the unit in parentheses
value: 4 (A)
